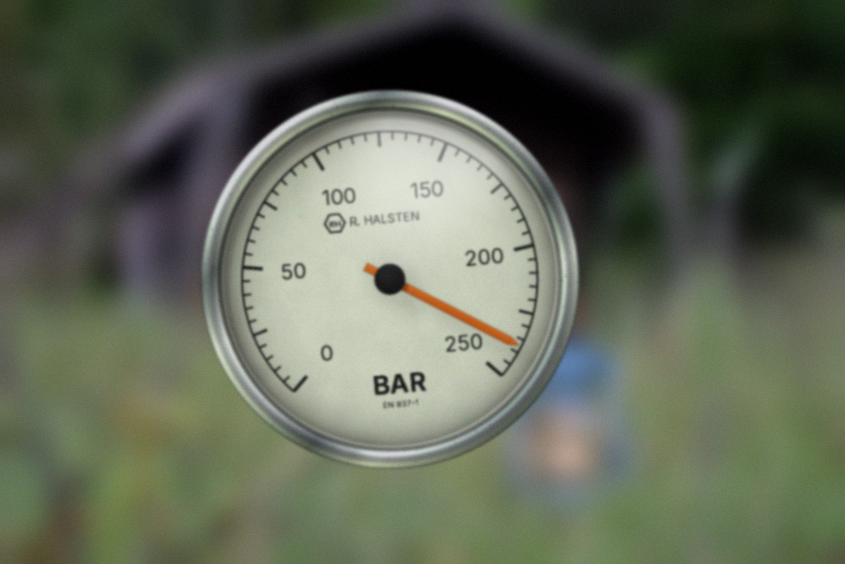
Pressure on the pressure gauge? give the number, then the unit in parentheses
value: 237.5 (bar)
